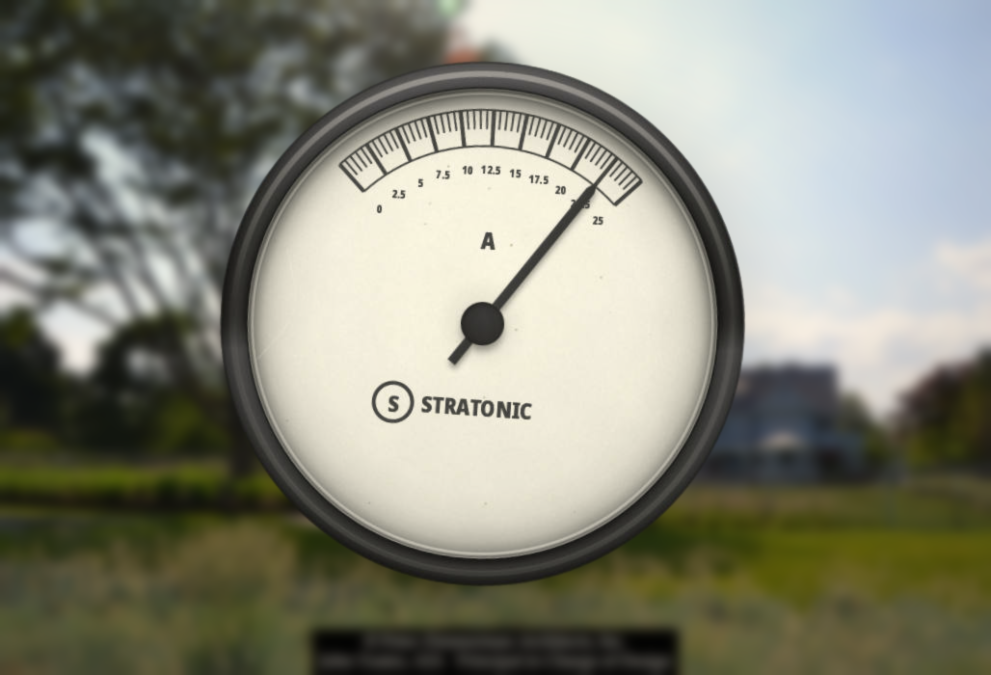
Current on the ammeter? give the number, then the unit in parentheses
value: 22.5 (A)
